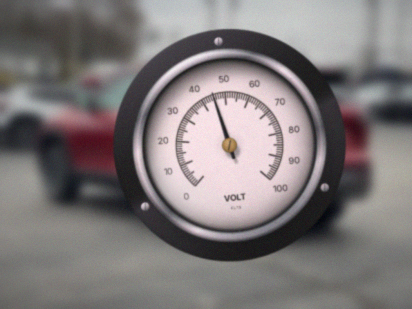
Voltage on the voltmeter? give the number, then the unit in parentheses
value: 45 (V)
